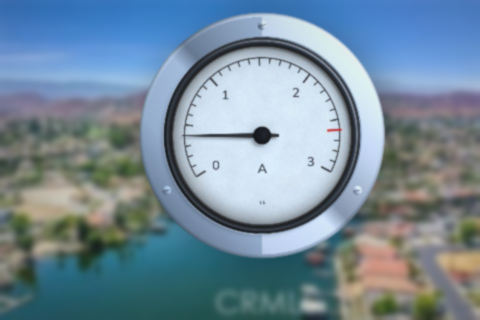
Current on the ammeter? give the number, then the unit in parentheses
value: 0.4 (A)
